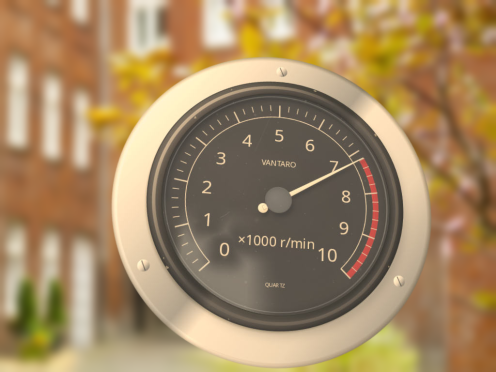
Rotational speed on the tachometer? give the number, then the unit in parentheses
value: 7200 (rpm)
